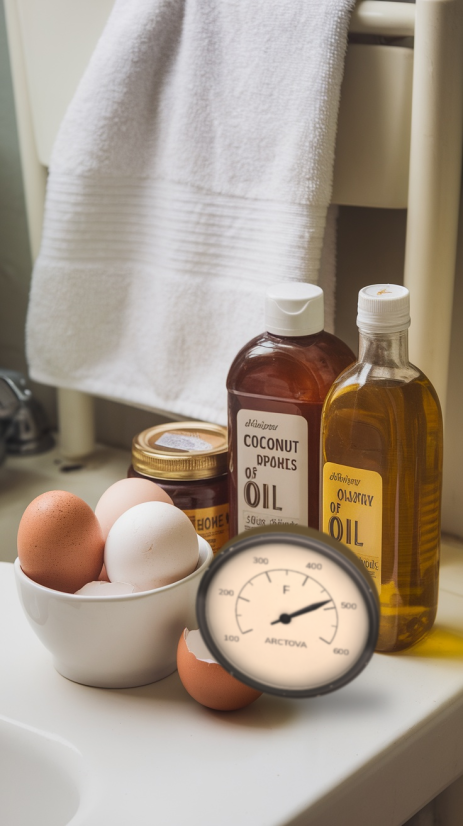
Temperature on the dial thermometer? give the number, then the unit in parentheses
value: 475 (°F)
